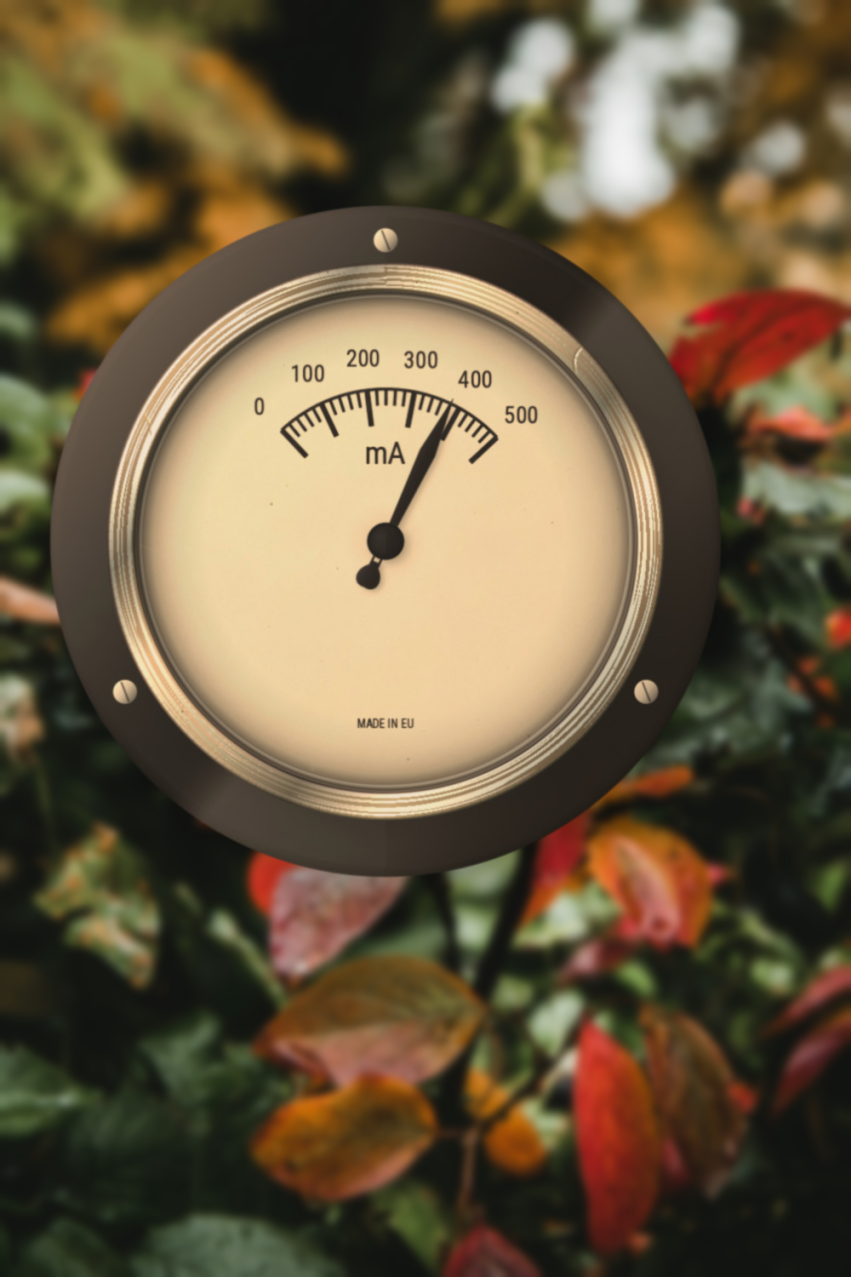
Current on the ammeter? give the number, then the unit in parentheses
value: 380 (mA)
